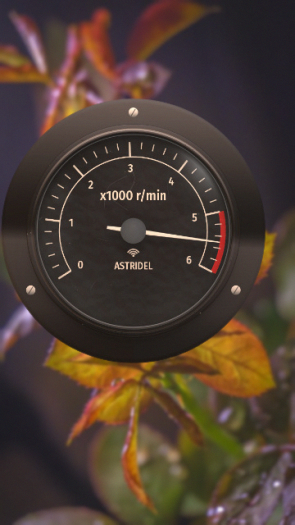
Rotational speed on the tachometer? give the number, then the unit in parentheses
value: 5500 (rpm)
